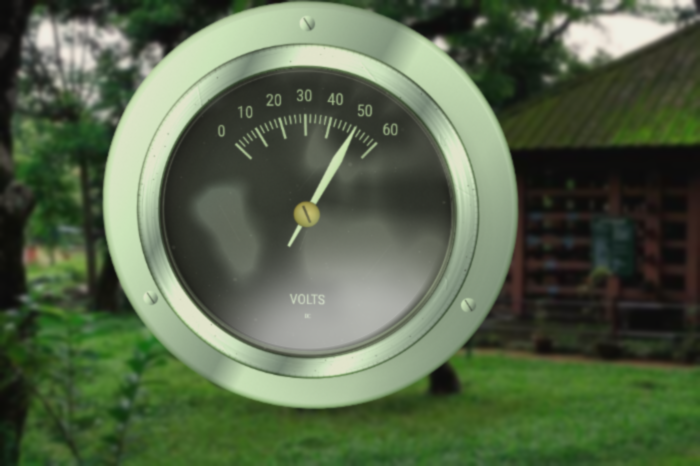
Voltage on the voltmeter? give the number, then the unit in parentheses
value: 50 (V)
